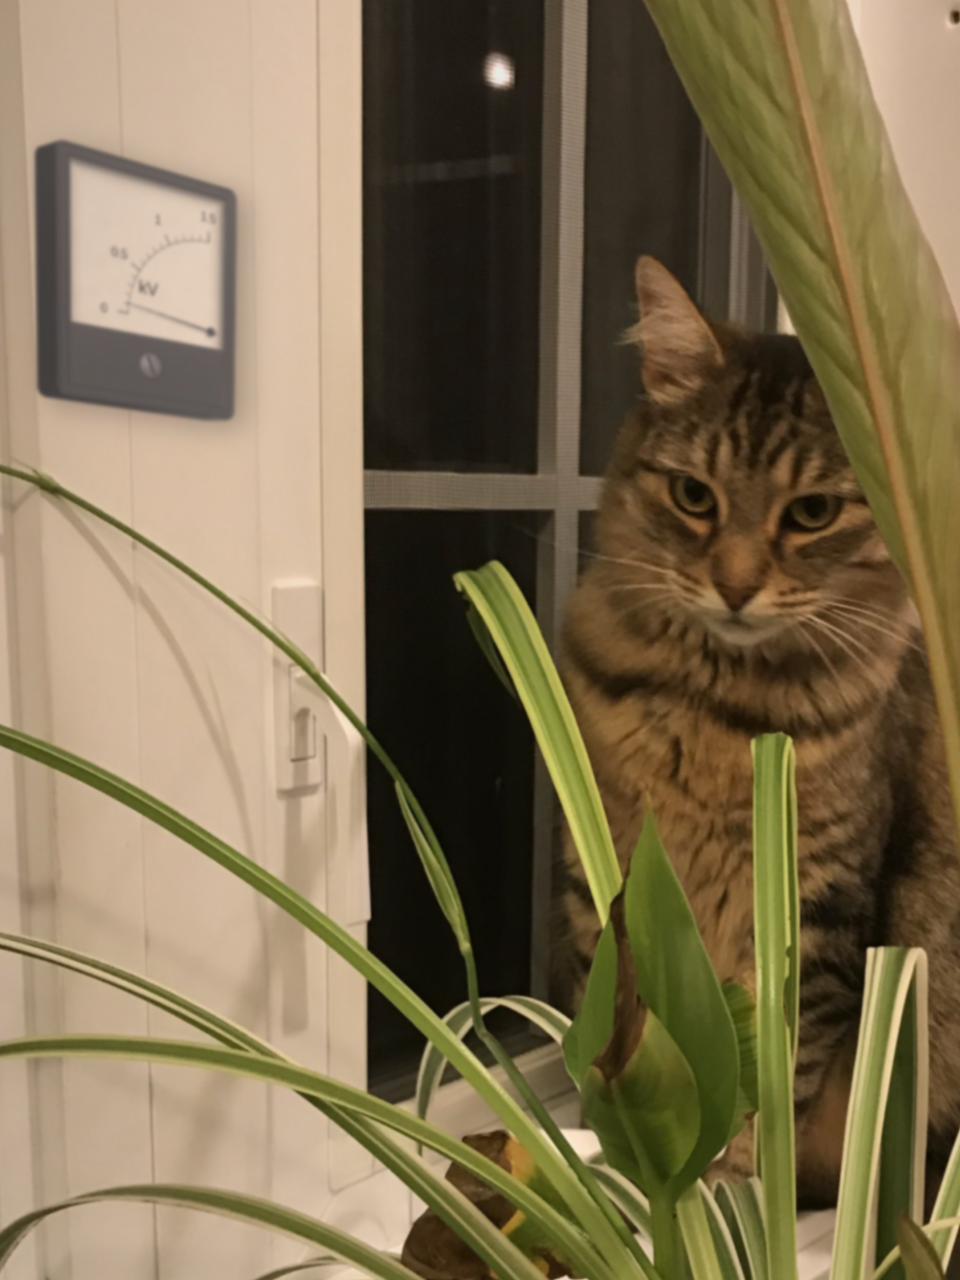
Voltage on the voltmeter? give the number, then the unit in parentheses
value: 0.1 (kV)
